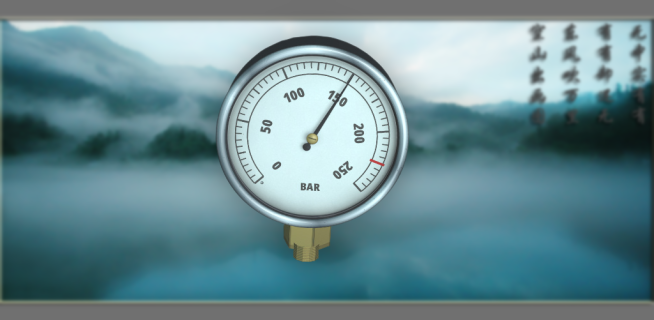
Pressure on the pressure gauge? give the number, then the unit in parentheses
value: 150 (bar)
